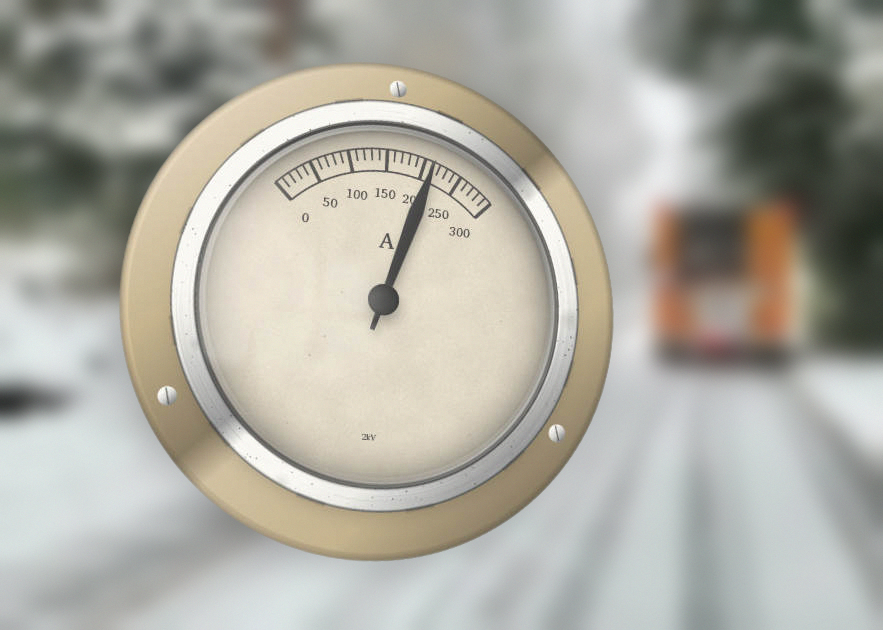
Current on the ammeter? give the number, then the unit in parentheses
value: 210 (A)
